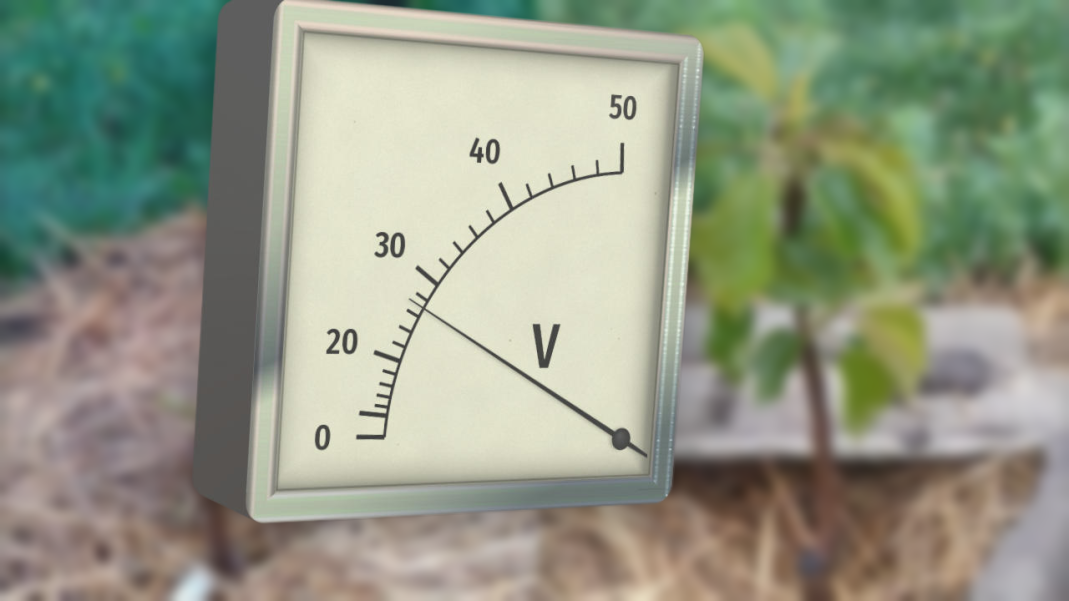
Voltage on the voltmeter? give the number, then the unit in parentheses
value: 27 (V)
